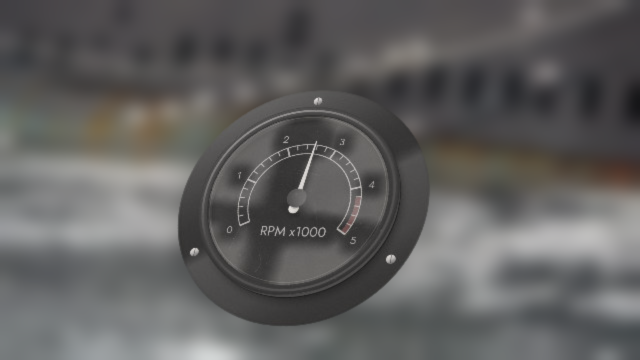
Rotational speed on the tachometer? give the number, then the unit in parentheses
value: 2600 (rpm)
